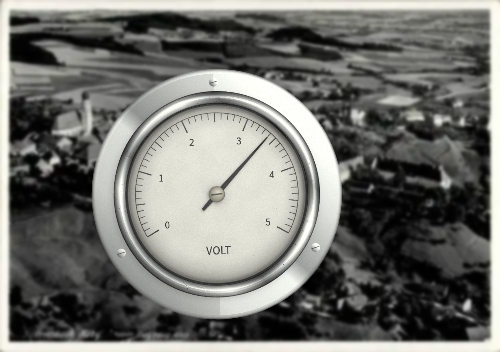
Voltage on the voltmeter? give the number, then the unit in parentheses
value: 3.4 (V)
